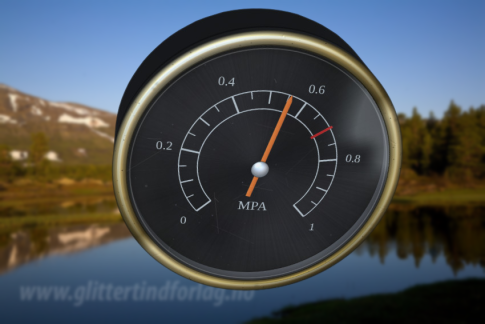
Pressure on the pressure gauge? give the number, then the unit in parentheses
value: 0.55 (MPa)
